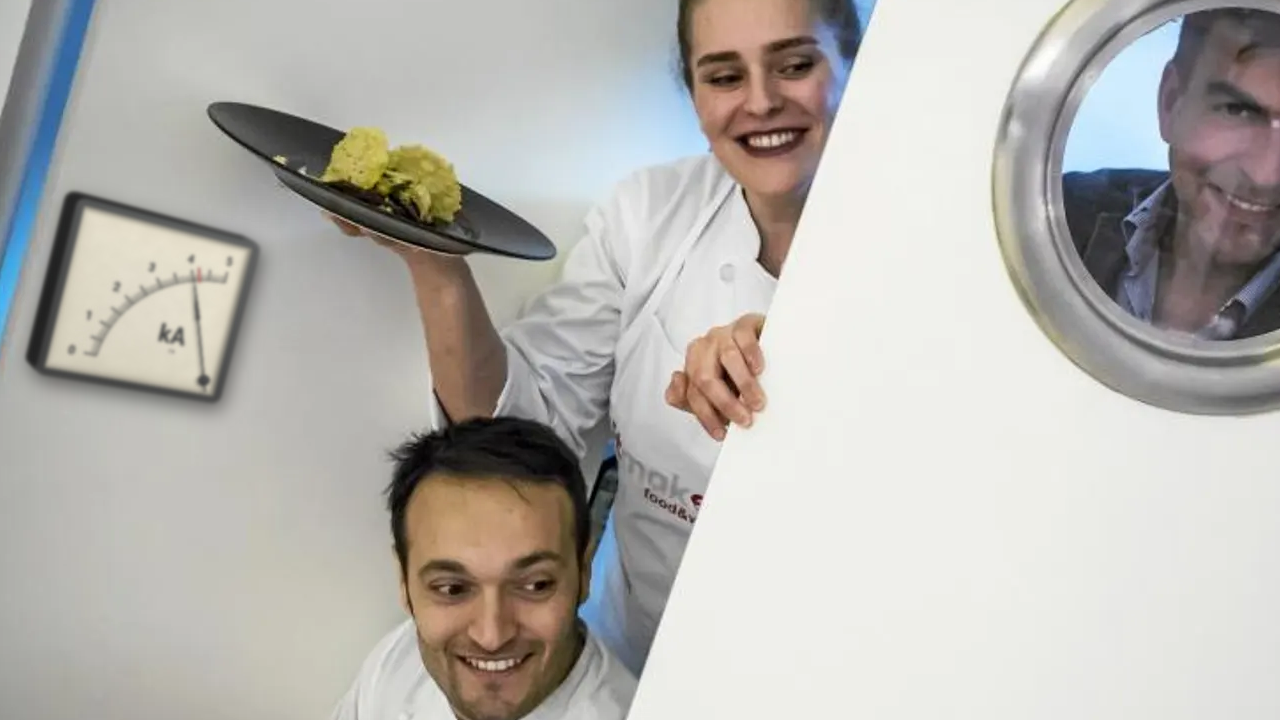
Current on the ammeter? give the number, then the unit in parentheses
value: 4 (kA)
